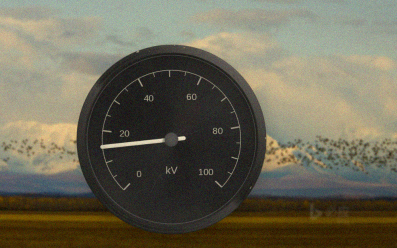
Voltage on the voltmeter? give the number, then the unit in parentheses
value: 15 (kV)
